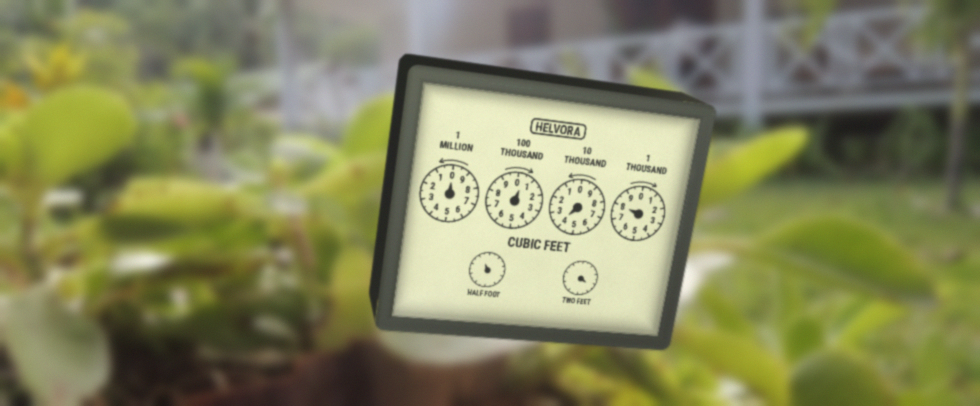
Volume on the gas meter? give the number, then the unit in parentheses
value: 3800 (ft³)
